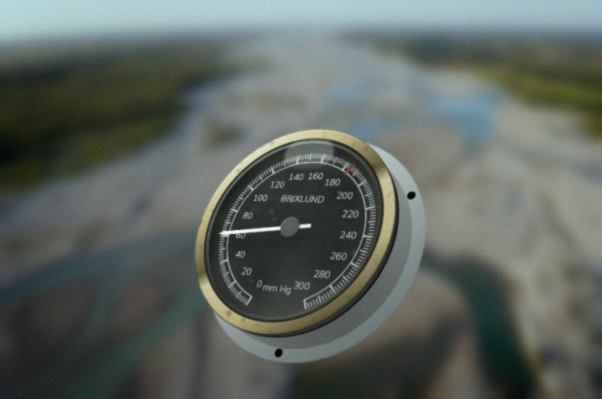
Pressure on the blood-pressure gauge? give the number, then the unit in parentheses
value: 60 (mmHg)
